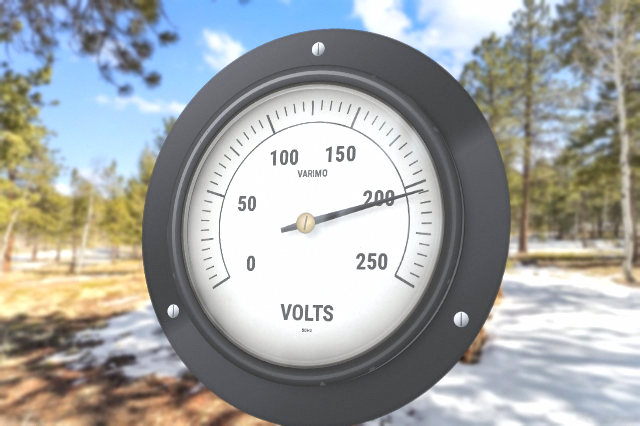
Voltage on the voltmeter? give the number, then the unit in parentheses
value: 205 (V)
